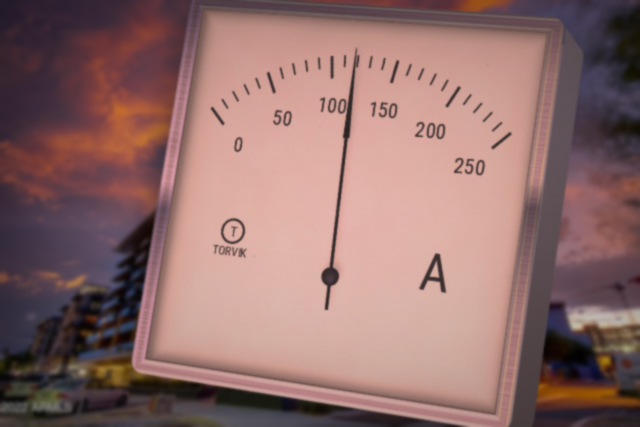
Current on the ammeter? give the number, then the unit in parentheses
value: 120 (A)
